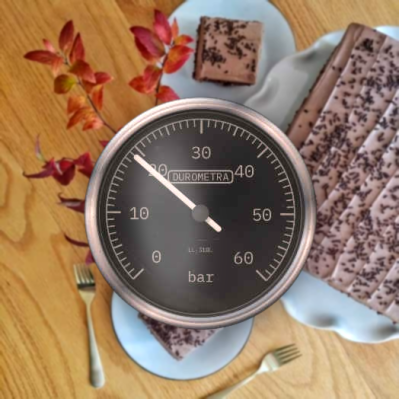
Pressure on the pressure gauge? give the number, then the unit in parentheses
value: 19 (bar)
